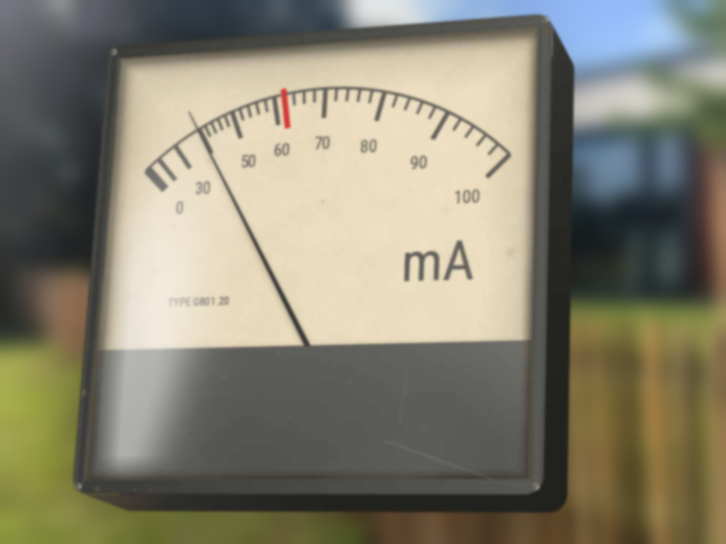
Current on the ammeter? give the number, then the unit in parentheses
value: 40 (mA)
